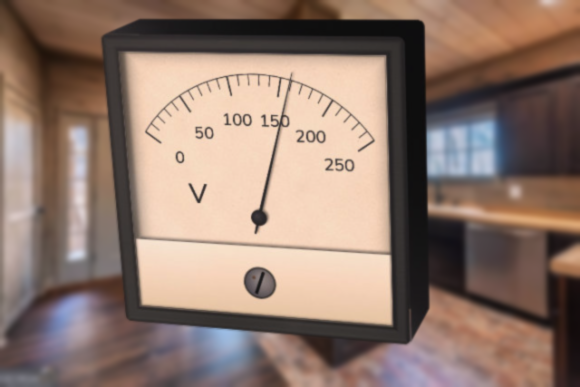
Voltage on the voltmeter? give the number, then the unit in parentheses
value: 160 (V)
